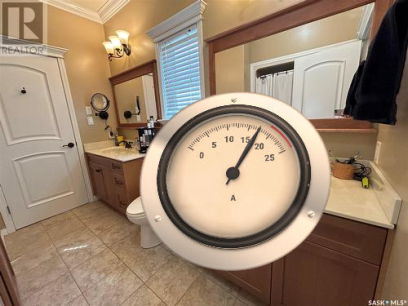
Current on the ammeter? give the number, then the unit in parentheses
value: 17.5 (A)
